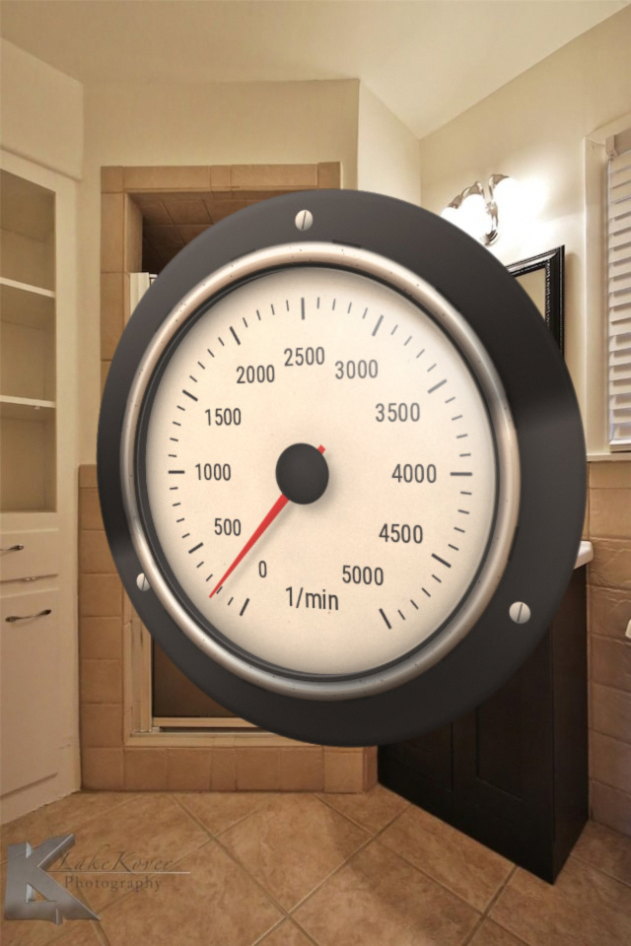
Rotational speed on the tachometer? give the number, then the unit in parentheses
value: 200 (rpm)
